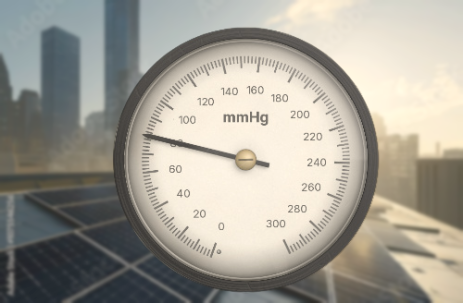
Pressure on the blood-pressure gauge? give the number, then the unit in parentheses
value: 80 (mmHg)
